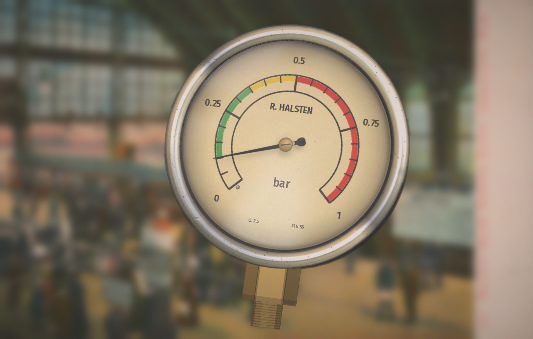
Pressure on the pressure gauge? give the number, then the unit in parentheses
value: 0.1 (bar)
